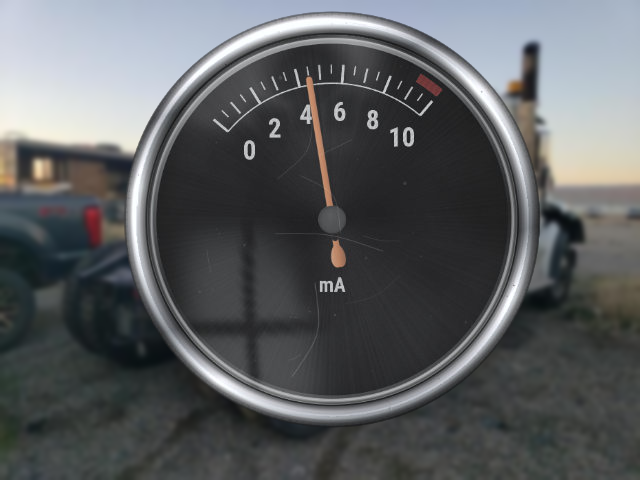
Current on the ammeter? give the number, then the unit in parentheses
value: 4.5 (mA)
